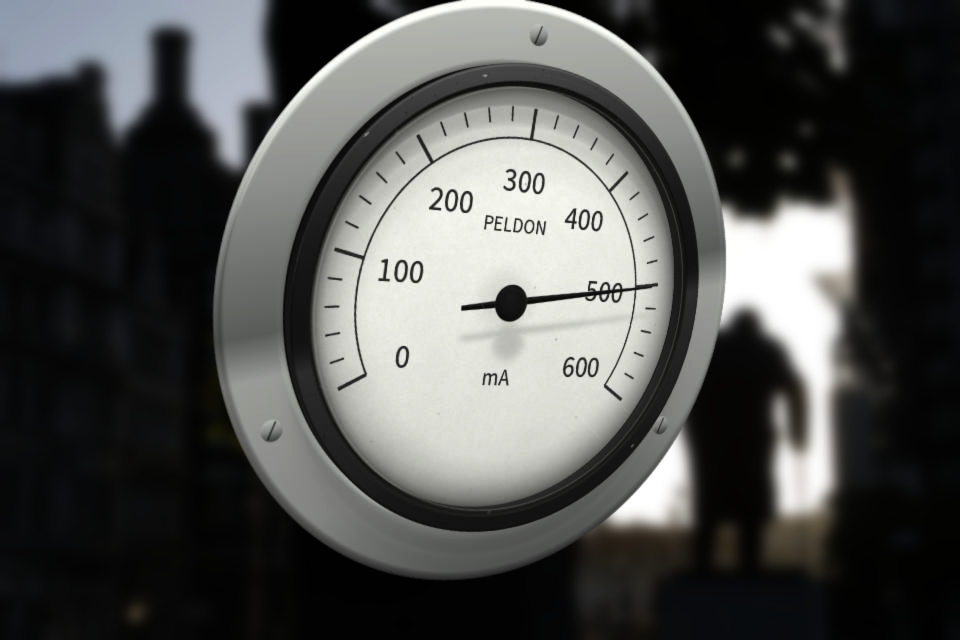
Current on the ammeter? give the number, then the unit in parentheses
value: 500 (mA)
